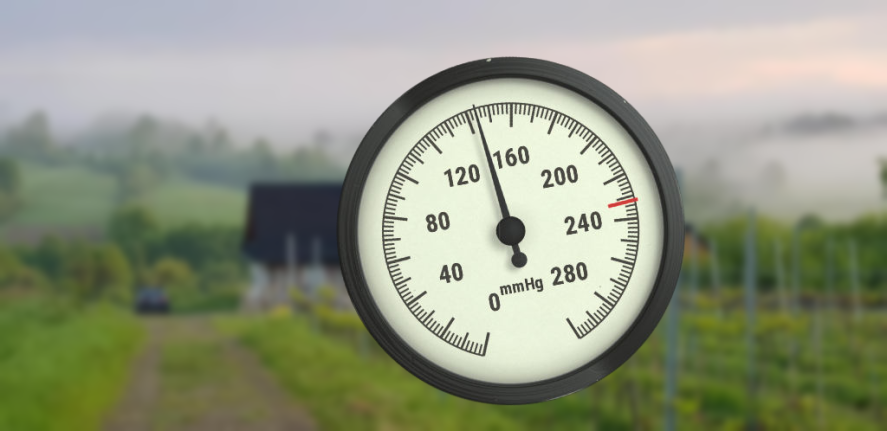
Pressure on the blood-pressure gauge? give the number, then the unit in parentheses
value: 144 (mmHg)
